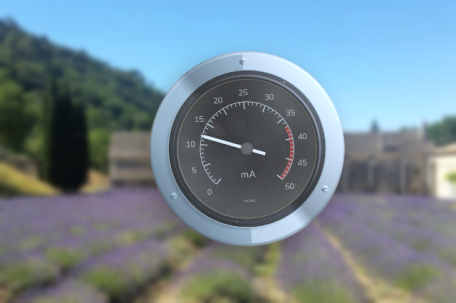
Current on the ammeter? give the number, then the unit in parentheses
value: 12 (mA)
